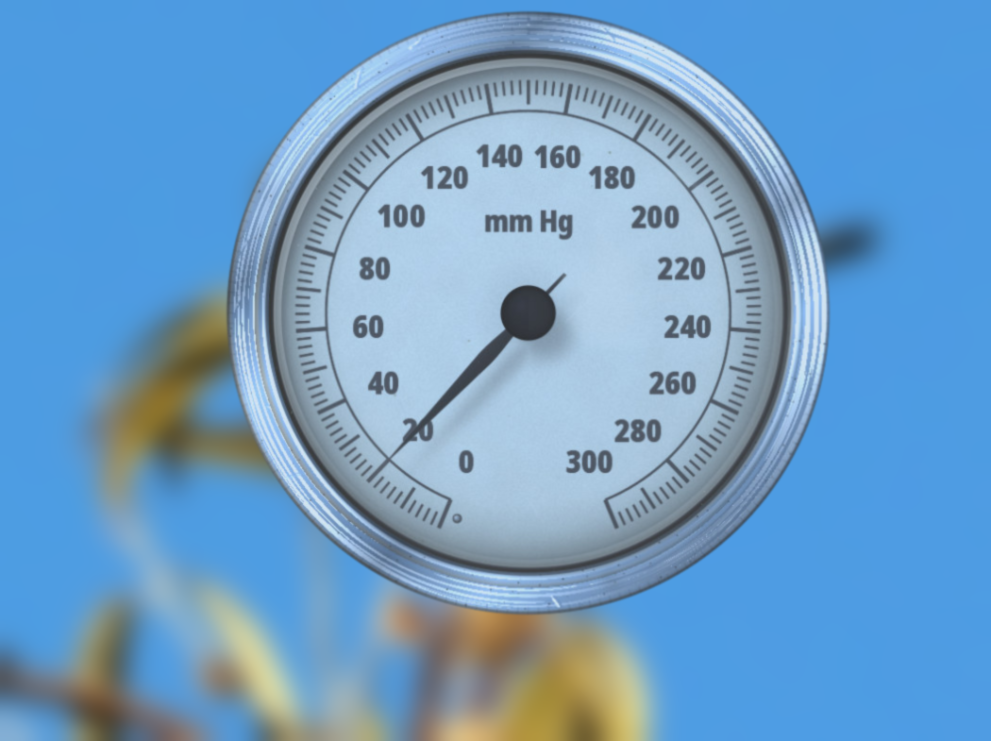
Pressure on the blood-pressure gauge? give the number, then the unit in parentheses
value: 20 (mmHg)
